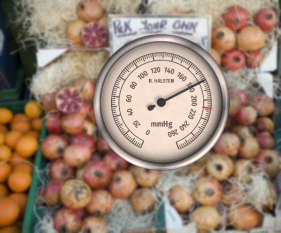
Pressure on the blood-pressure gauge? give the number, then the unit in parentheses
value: 180 (mmHg)
